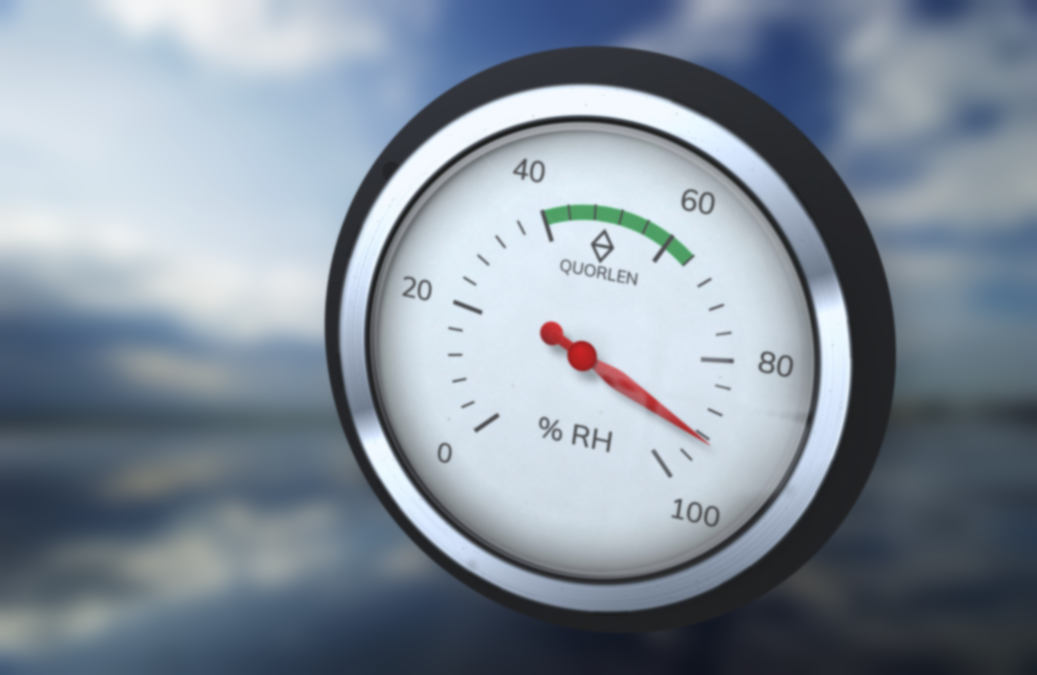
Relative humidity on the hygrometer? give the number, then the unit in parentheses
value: 92 (%)
